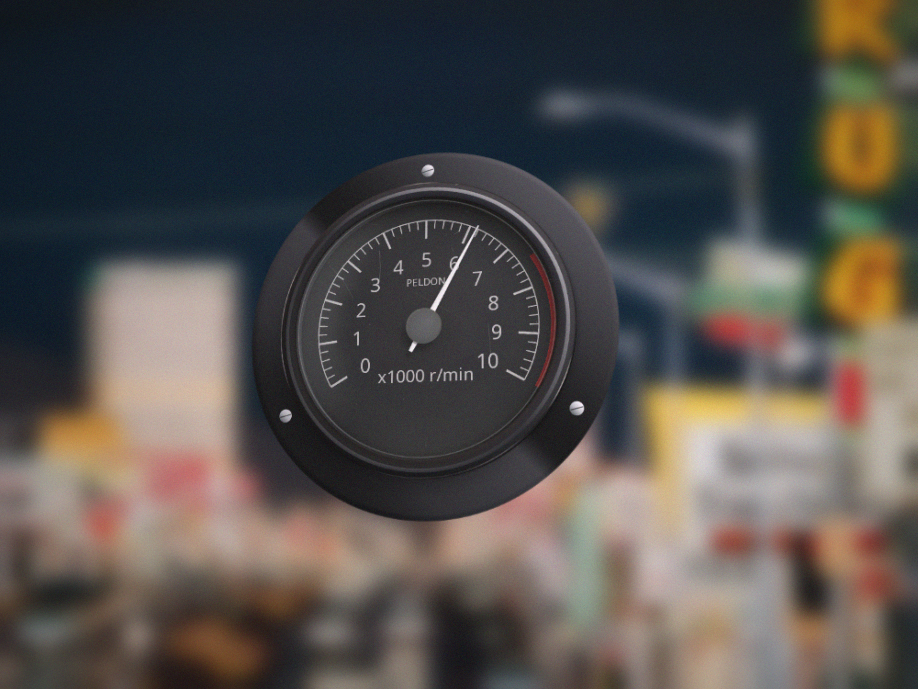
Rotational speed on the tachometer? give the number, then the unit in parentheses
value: 6200 (rpm)
